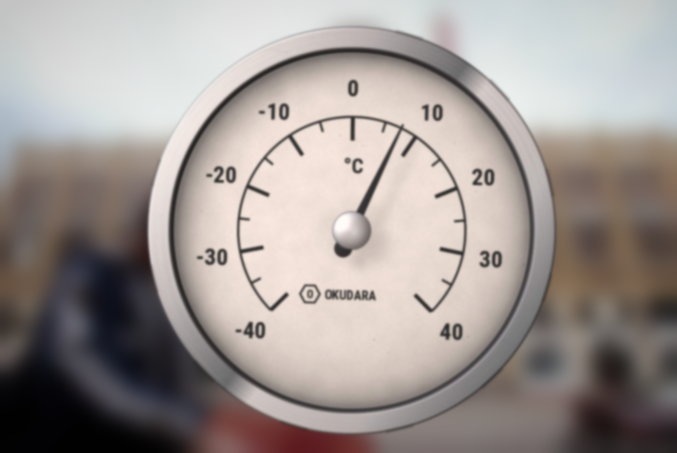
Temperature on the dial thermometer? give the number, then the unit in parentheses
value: 7.5 (°C)
